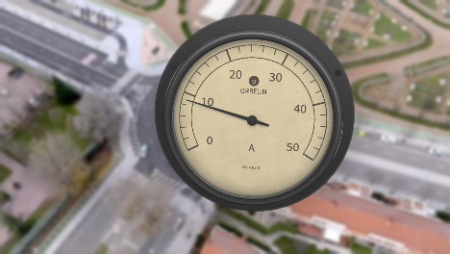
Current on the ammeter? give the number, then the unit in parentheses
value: 9 (A)
